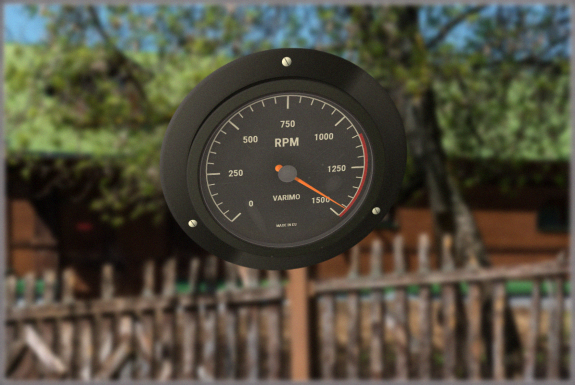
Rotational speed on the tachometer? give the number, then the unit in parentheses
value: 1450 (rpm)
